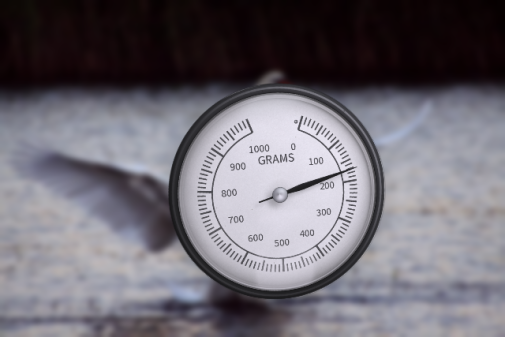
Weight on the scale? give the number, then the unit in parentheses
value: 170 (g)
